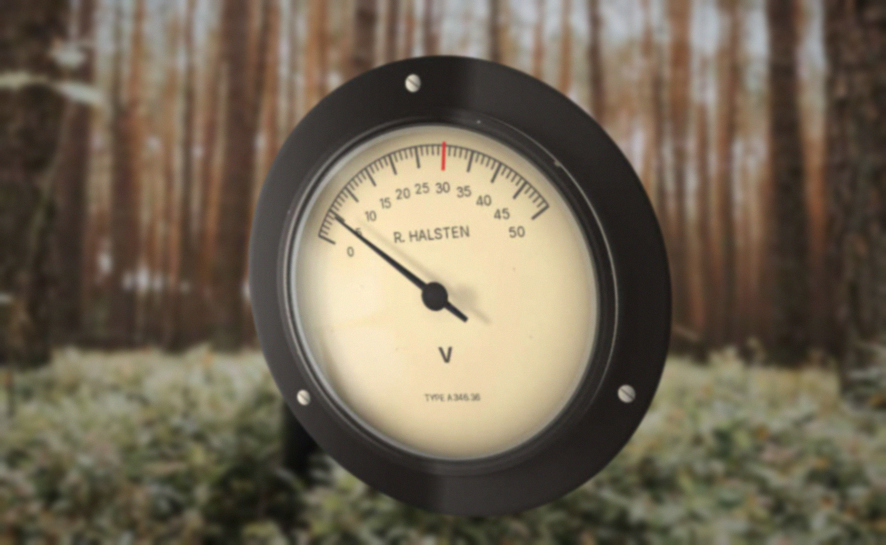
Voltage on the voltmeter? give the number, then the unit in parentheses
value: 5 (V)
